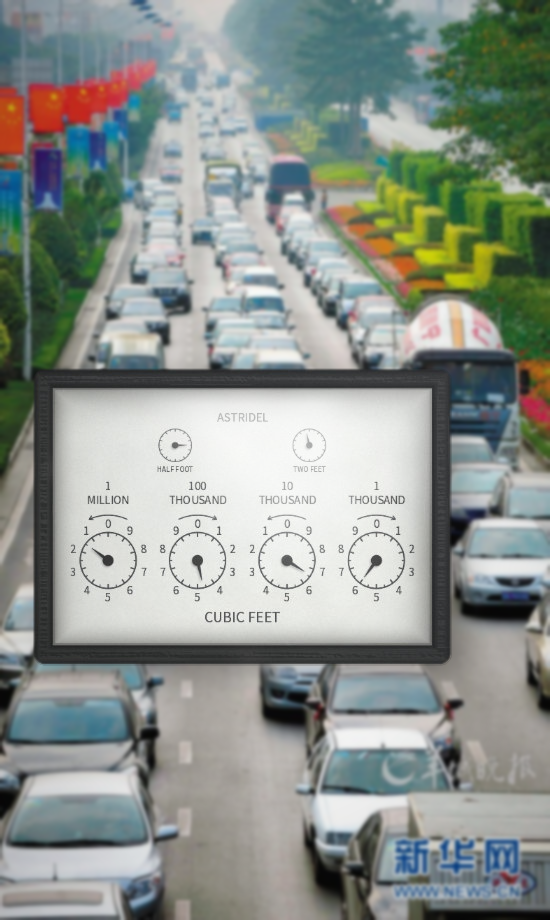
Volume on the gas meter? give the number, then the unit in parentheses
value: 146600 (ft³)
